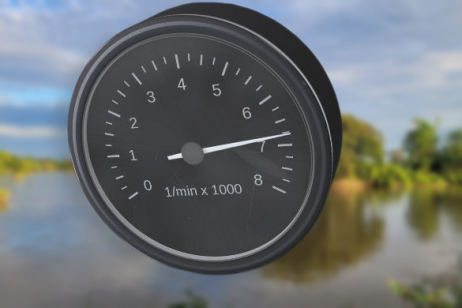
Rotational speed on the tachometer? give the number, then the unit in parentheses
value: 6750 (rpm)
